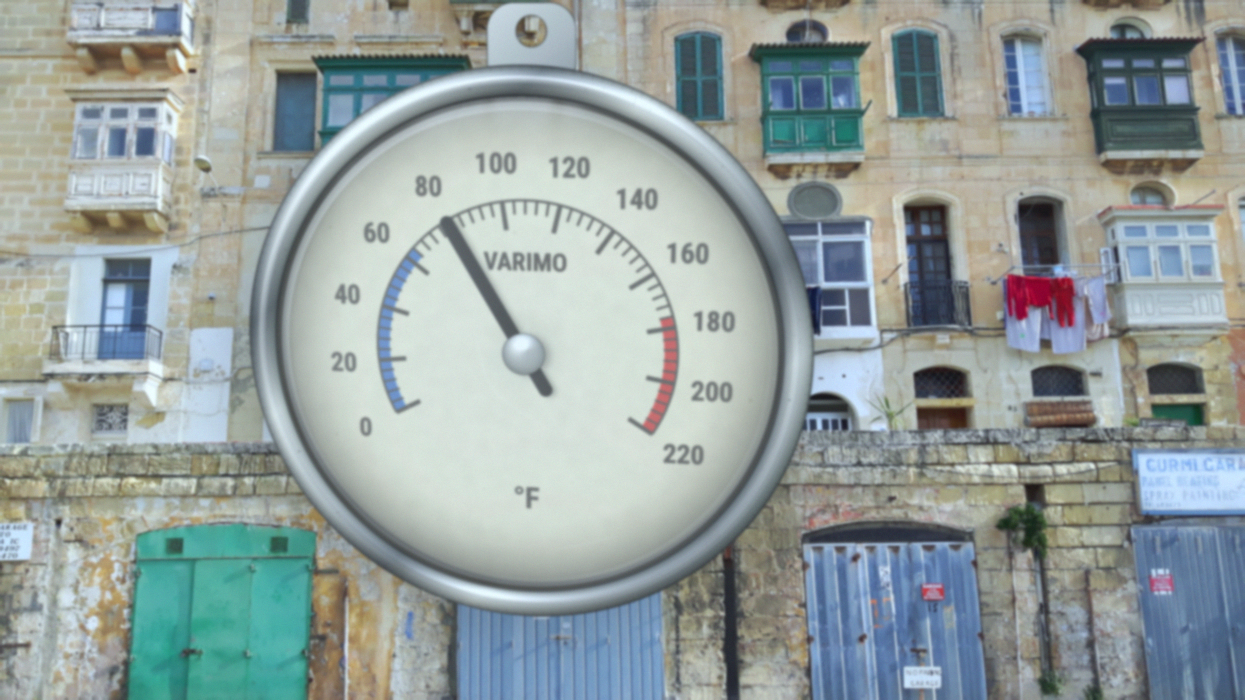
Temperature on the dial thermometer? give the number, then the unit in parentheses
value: 80 (°F)
